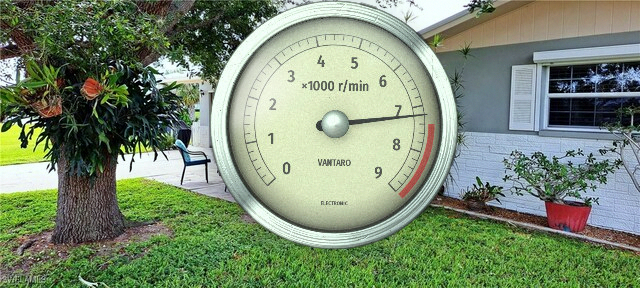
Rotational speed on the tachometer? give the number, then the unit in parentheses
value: 7200 (rpm)
